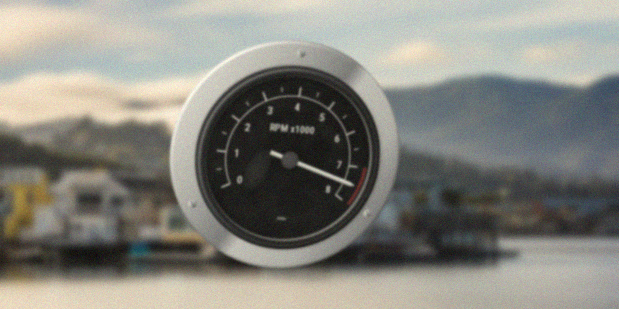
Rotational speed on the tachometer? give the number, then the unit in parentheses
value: 7500 (rpm)
